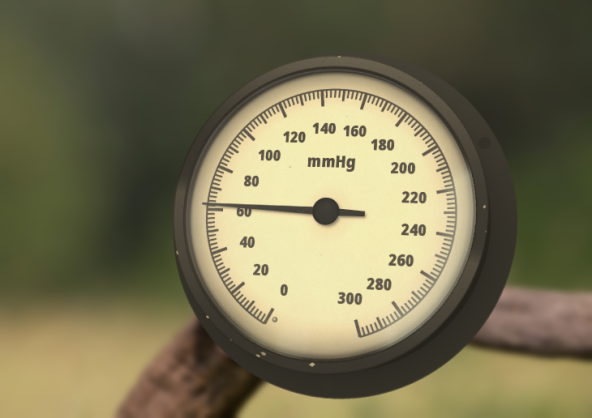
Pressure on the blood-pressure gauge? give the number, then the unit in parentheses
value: 62 (mmHg)
